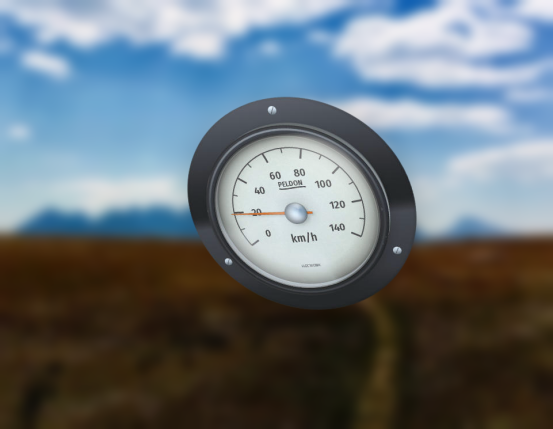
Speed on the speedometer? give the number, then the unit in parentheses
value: 20 (km/h)
